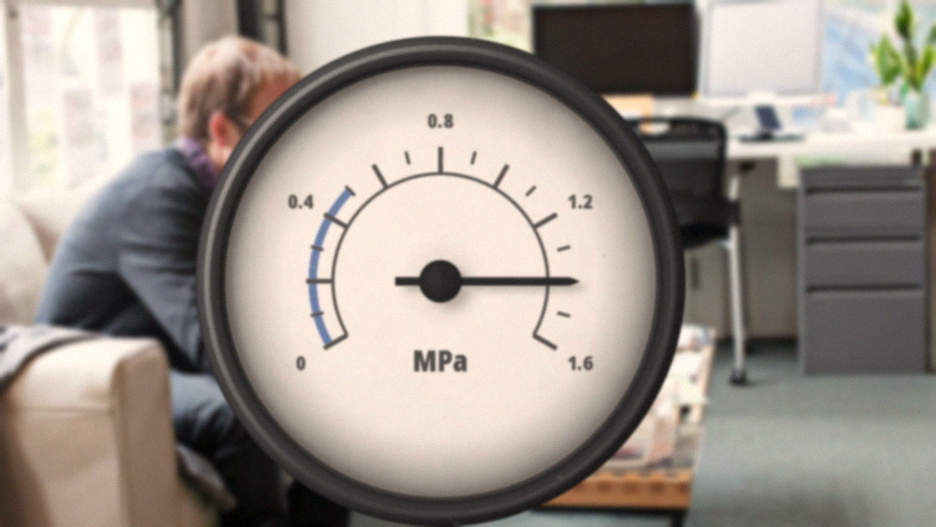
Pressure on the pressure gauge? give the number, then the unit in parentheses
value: 1.4 (MPa)
